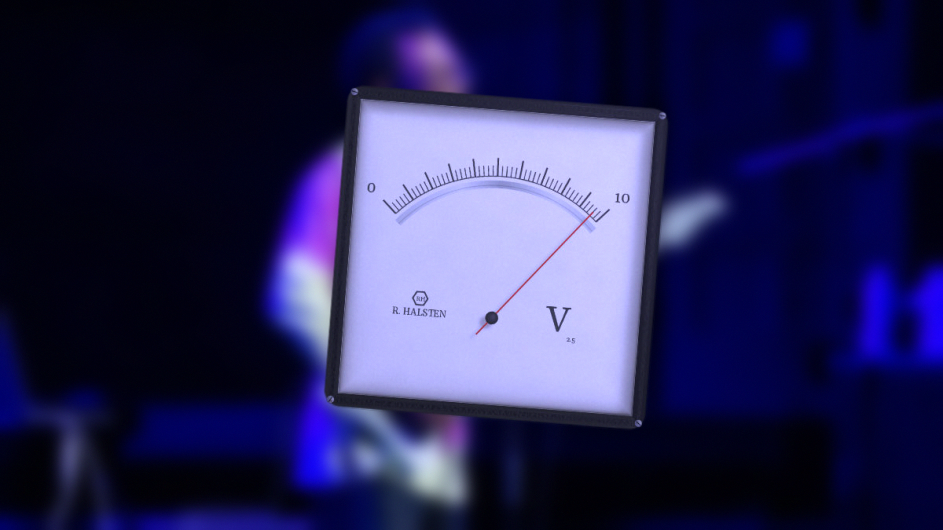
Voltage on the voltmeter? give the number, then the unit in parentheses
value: 9.6 (V)
